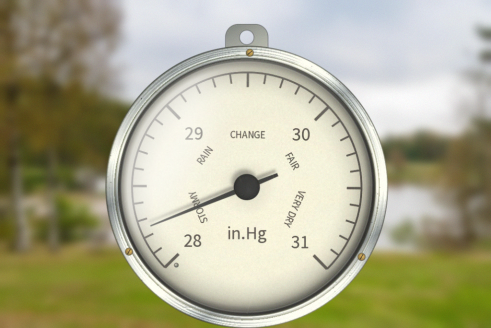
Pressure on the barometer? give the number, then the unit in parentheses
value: 28.25 (inHg)
